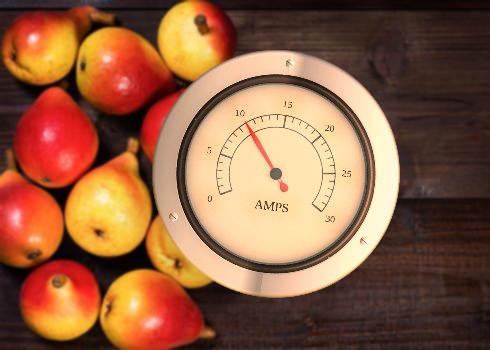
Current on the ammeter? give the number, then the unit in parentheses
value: 10 (A)
